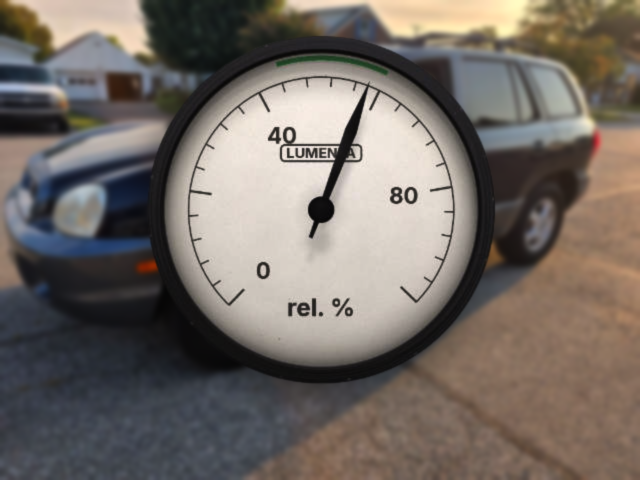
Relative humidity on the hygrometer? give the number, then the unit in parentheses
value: 58 (%)
